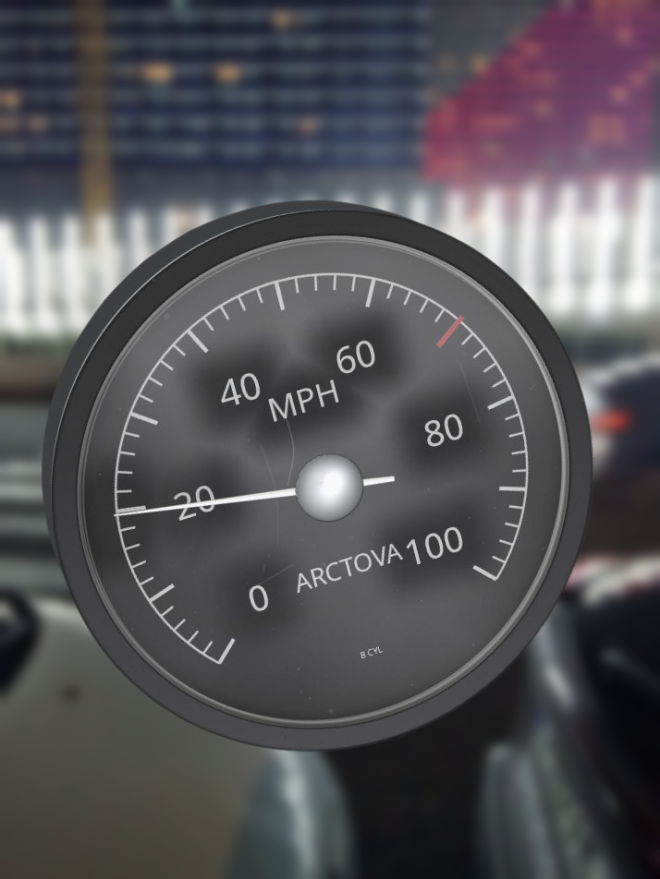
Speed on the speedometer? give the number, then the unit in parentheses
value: 20 (mph)
